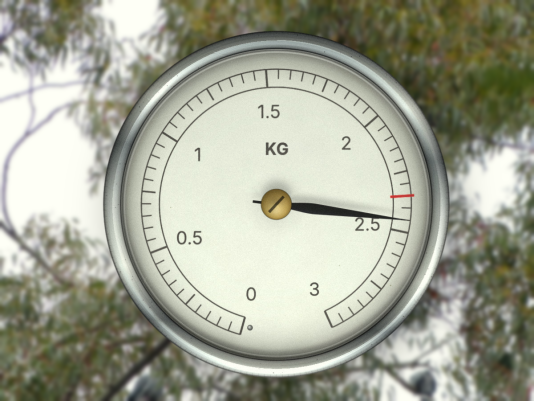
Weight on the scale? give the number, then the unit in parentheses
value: 2.45 (kg)
